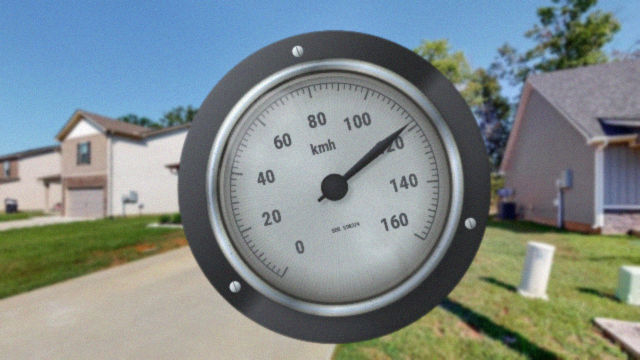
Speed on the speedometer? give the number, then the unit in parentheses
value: 118 (km/h)
